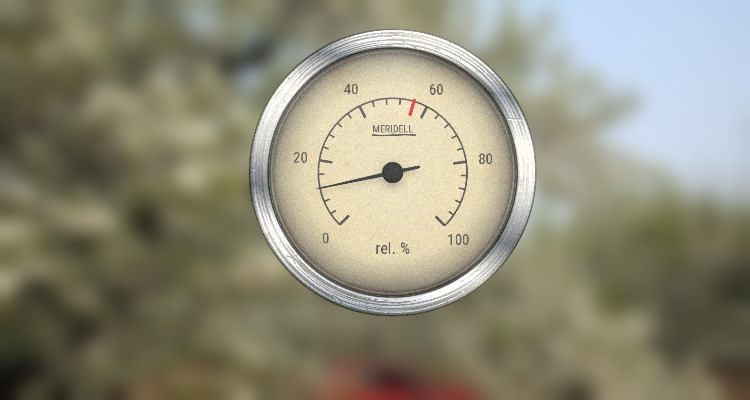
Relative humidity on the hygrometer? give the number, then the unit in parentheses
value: 12 (%)
